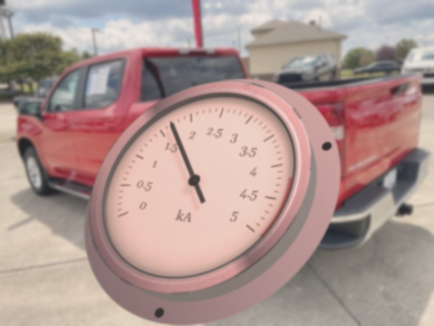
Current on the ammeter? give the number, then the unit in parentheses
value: 1.7 (kA)
